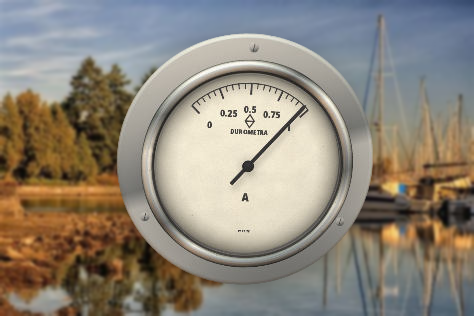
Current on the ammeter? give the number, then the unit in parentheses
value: 0.95 (A)
